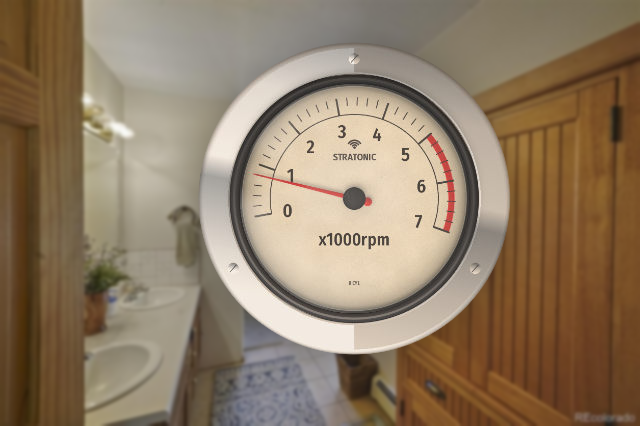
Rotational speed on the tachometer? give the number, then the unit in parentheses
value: 800 (rpm)
